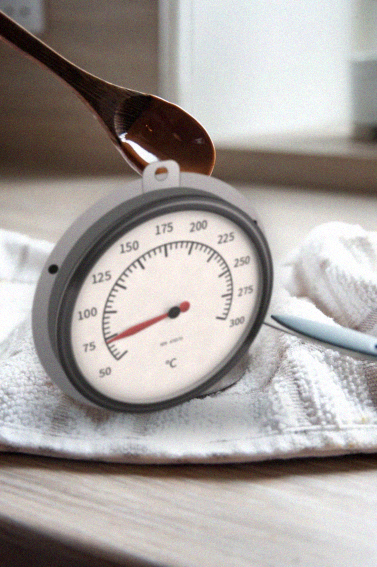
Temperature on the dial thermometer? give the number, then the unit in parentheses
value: 75 (°C)
